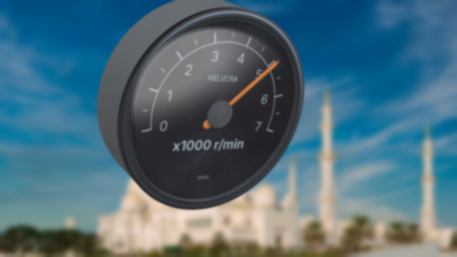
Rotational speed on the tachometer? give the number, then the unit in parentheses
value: 5000 (rpm)
